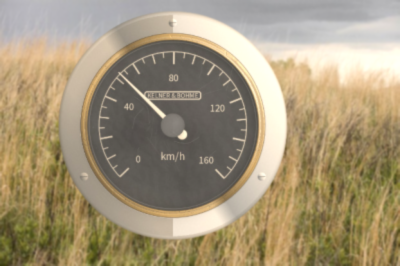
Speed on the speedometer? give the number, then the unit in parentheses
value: 52.5 (km/h)
